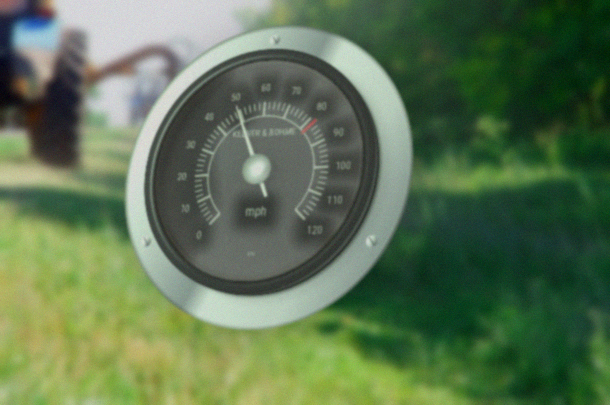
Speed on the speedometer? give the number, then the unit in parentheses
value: 50 (mph)
